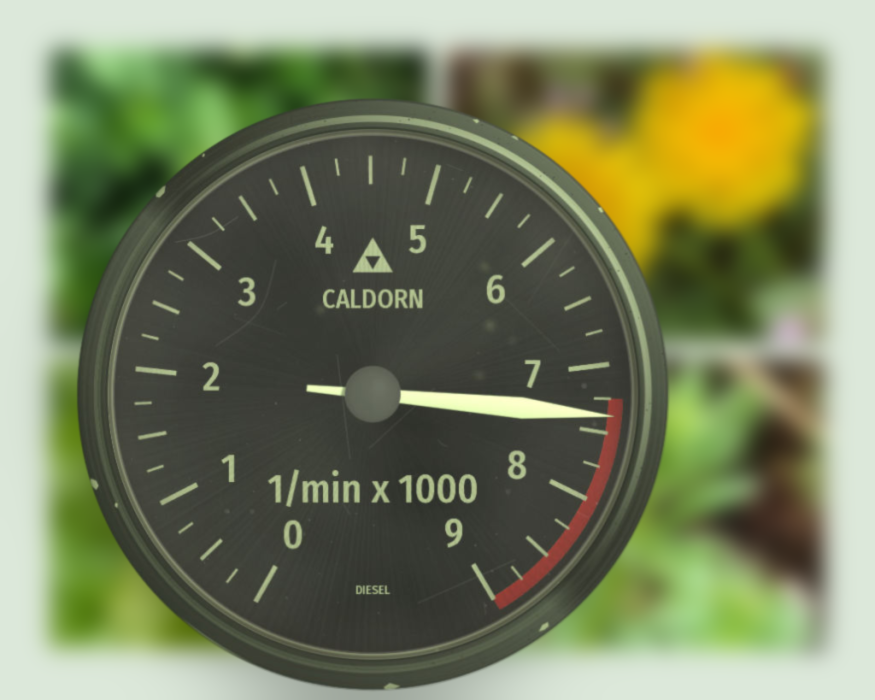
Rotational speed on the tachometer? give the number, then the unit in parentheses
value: 7375 (rpm)
